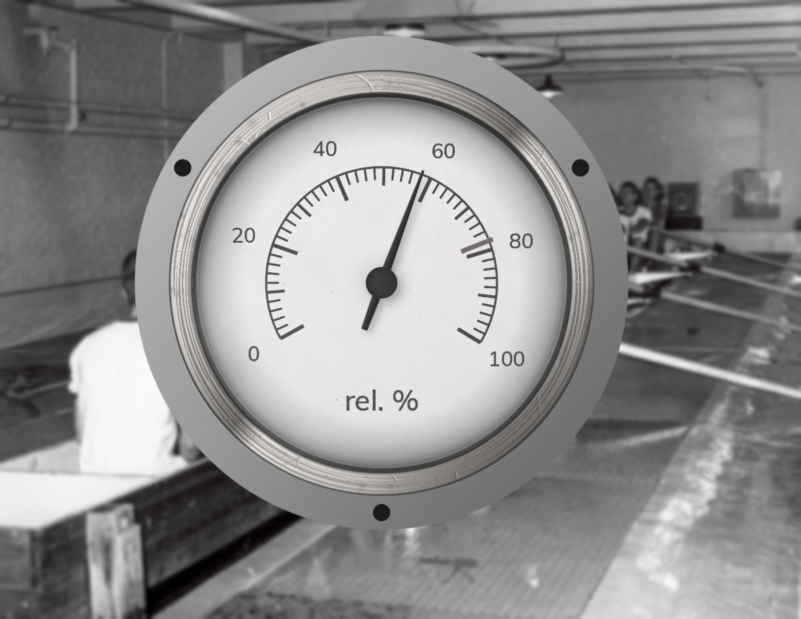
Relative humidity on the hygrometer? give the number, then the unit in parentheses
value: 58 (%)
